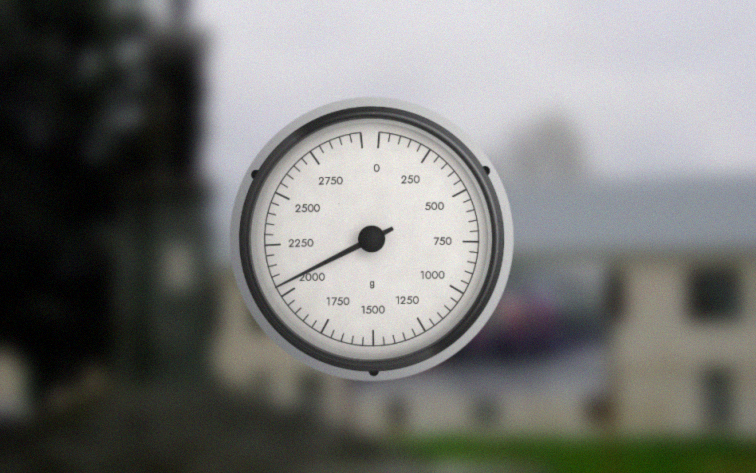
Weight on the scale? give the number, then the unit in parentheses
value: 2050 (g)
